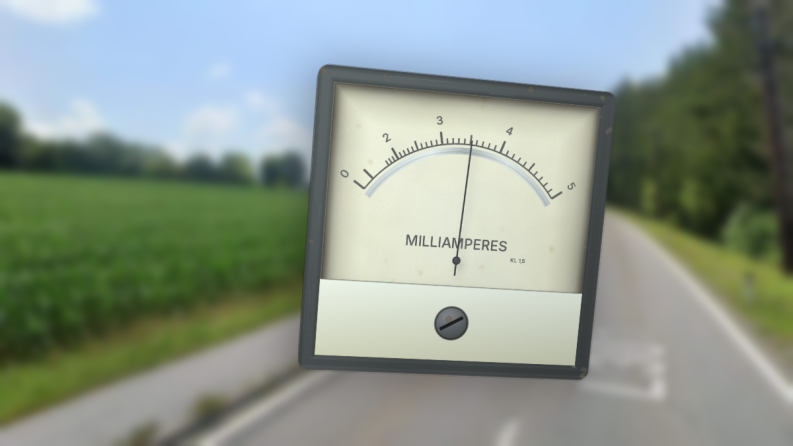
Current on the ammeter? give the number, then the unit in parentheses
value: 3.5 (mA)
